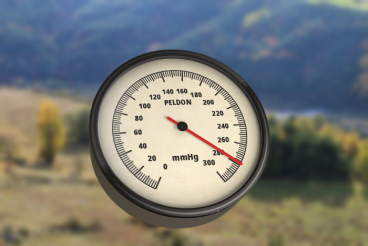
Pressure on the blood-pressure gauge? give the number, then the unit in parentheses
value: 280 (mmHg)
